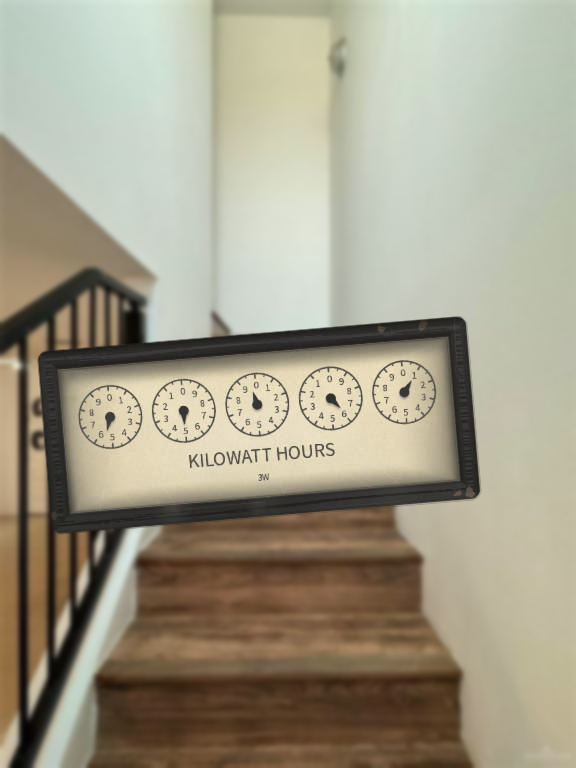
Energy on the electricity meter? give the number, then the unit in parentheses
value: 54961 (kWh)
